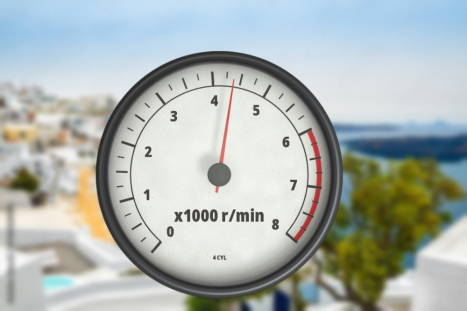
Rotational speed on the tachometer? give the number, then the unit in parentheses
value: 4375 (rpm)
